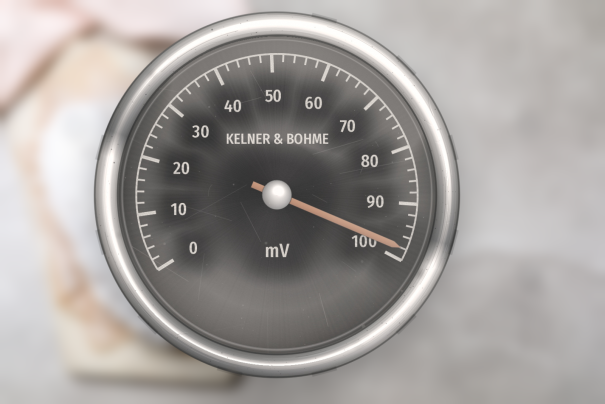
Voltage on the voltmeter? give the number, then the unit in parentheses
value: 98 (mV)
